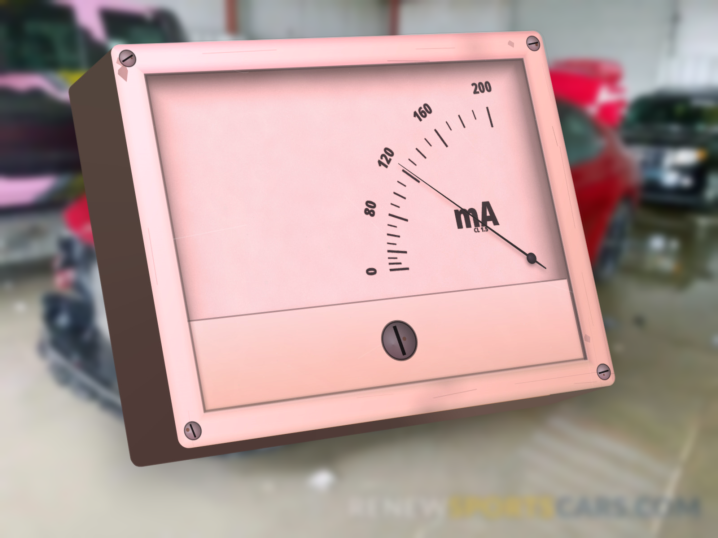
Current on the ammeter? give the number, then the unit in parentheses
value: 120 (mA)
